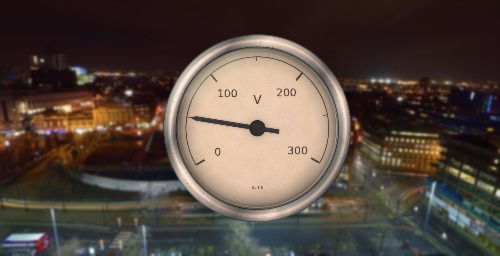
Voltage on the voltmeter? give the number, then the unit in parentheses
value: 50 (V)
